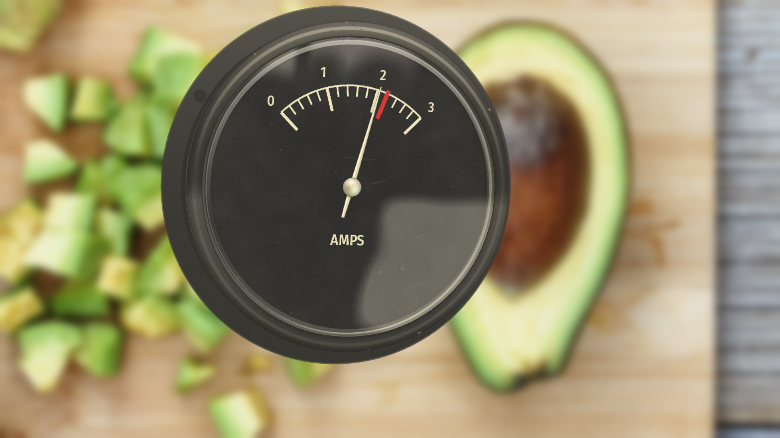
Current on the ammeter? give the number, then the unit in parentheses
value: 2 (A)
